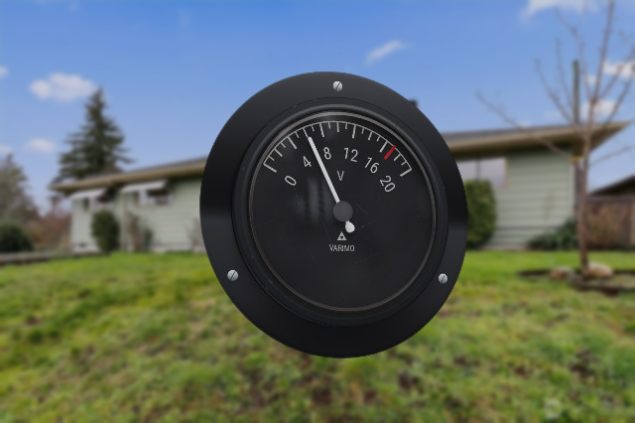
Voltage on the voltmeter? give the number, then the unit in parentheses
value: 6 (V)
